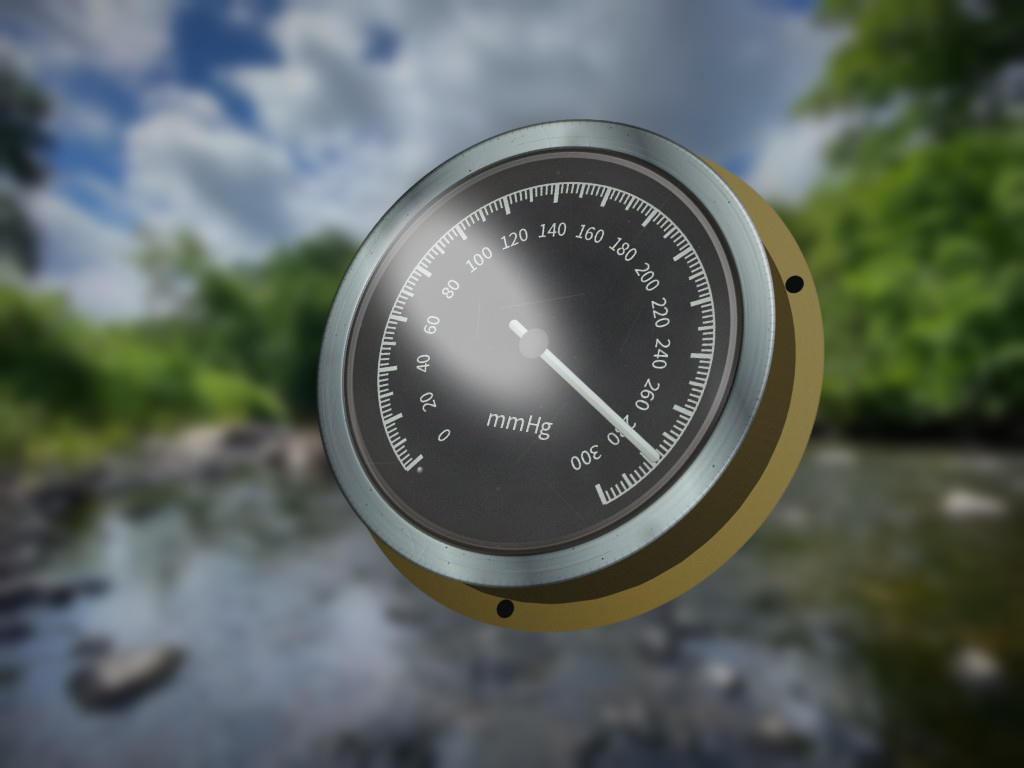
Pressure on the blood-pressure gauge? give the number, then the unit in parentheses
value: 278 (mmHg)
